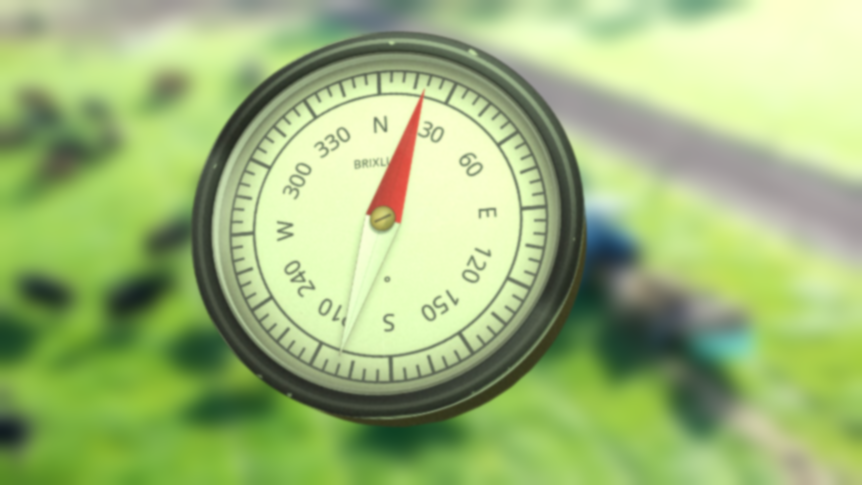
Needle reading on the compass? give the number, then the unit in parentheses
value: 20 (°)
